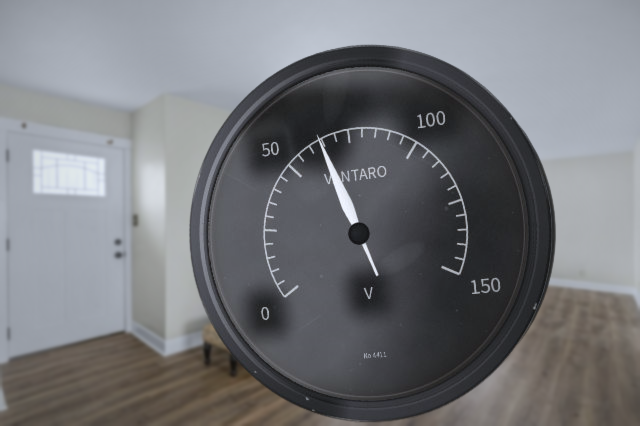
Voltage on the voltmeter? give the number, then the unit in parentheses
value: 65 (V)
